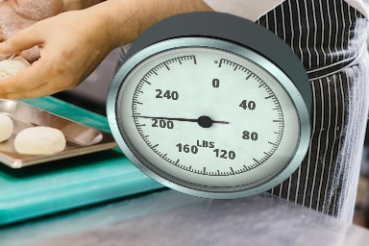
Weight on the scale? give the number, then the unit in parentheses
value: 210 (lb)
